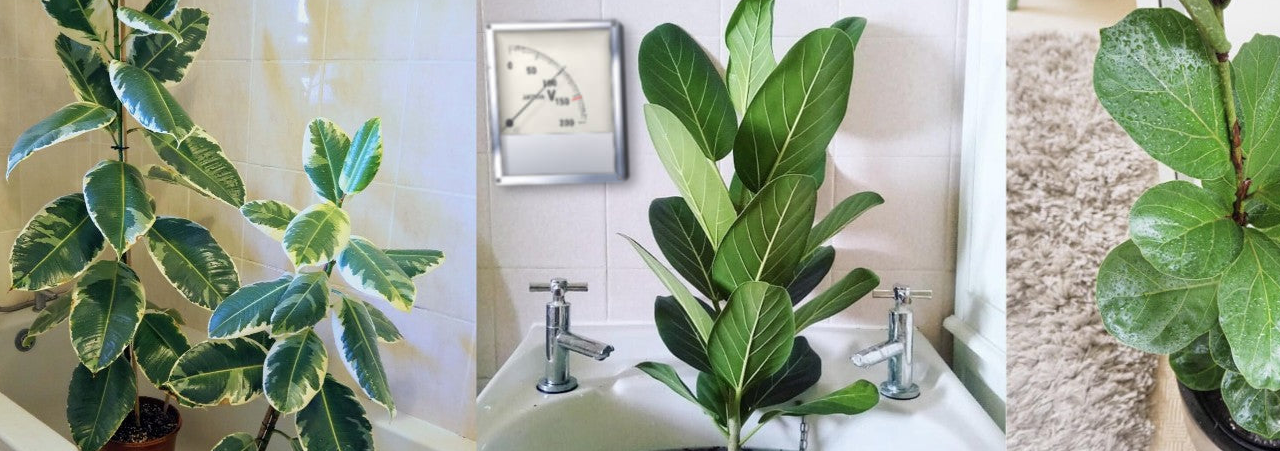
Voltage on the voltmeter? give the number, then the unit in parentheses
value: 100 (V)
